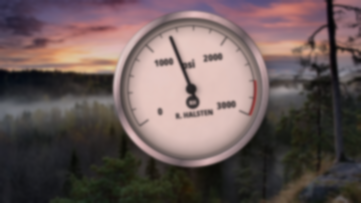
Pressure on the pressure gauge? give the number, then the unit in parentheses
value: 1300 (psi)
